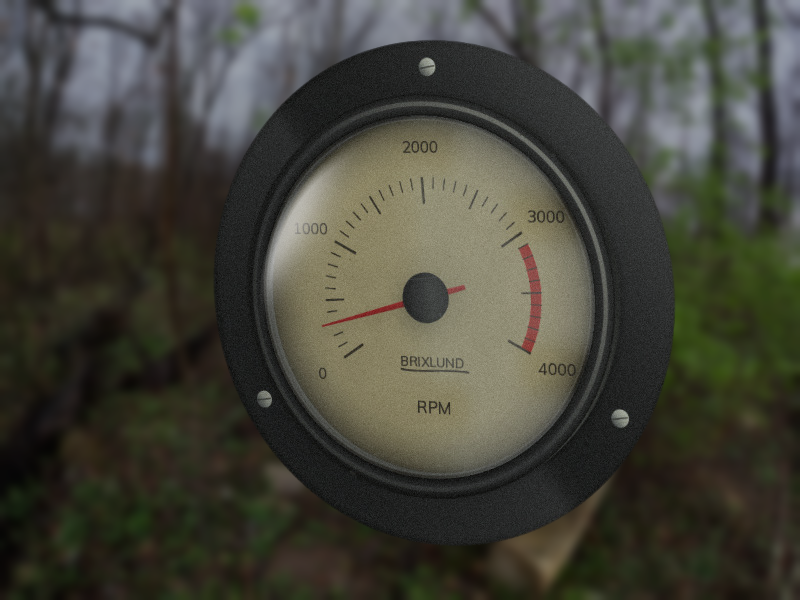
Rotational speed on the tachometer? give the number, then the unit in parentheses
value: 300 (rpm)
